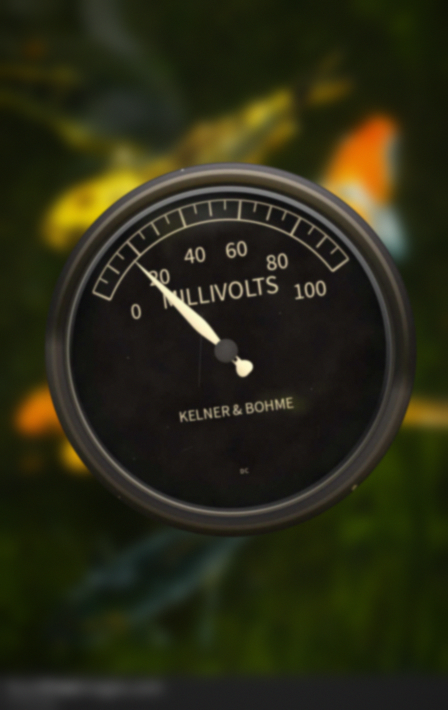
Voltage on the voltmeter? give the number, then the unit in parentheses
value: 17.5 (mV)
